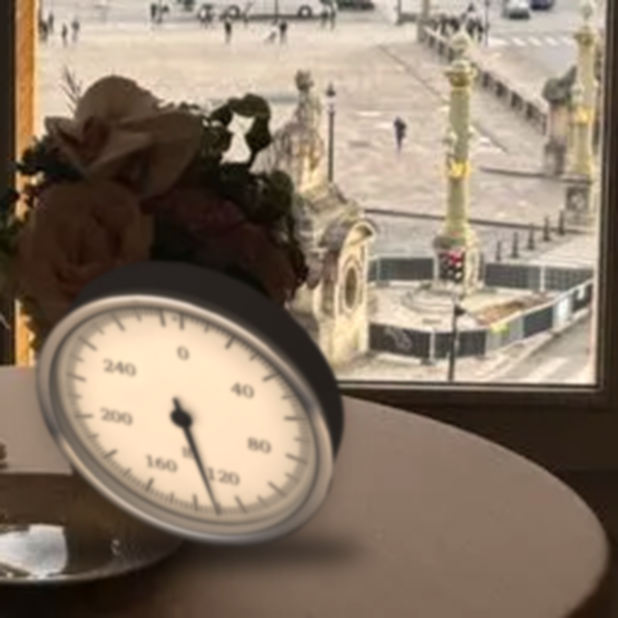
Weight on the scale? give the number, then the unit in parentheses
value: 130 (lb)
